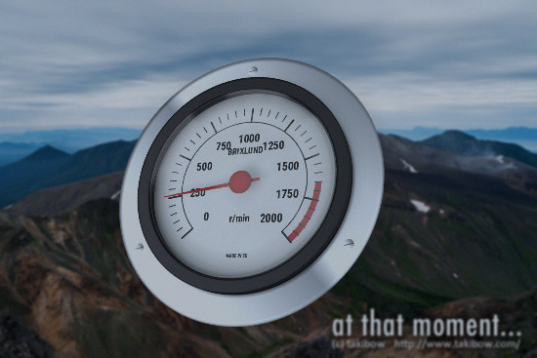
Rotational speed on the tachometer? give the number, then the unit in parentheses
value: 250 (rpm)
